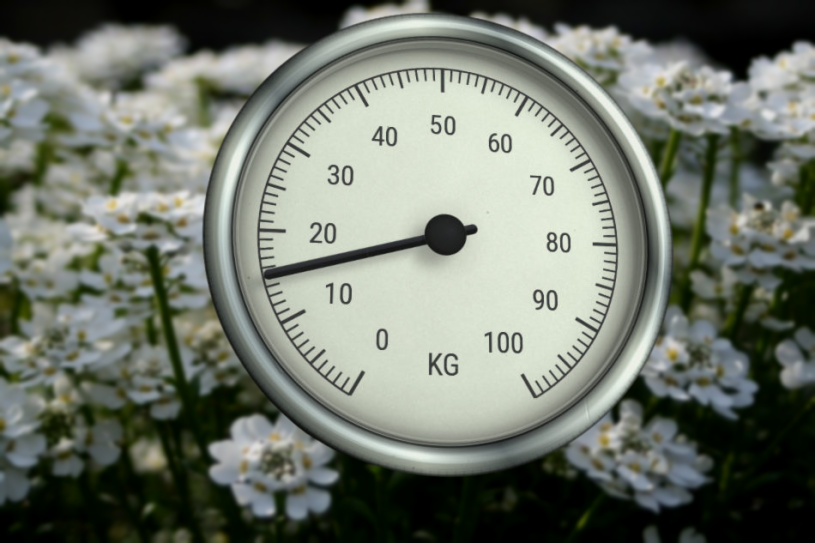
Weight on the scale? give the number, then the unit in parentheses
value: 15 (kg)
